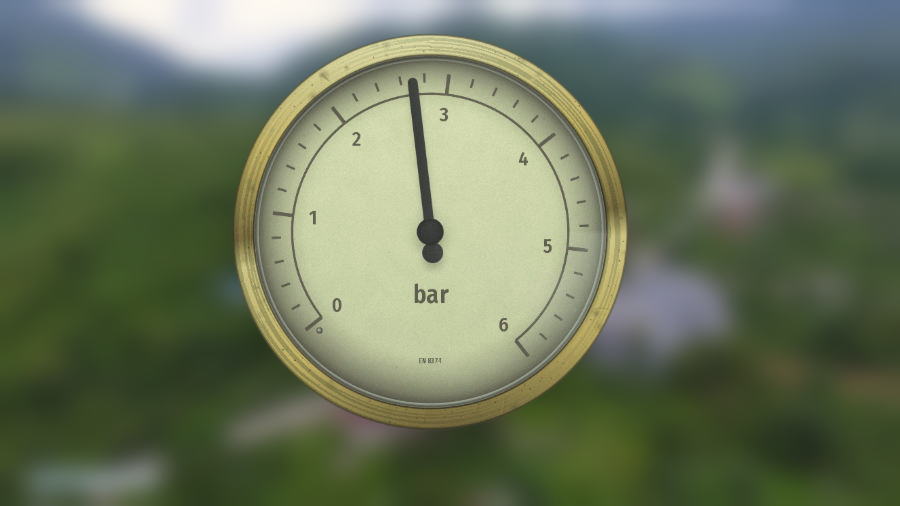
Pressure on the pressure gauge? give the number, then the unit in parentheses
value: 2.7 (bar)
